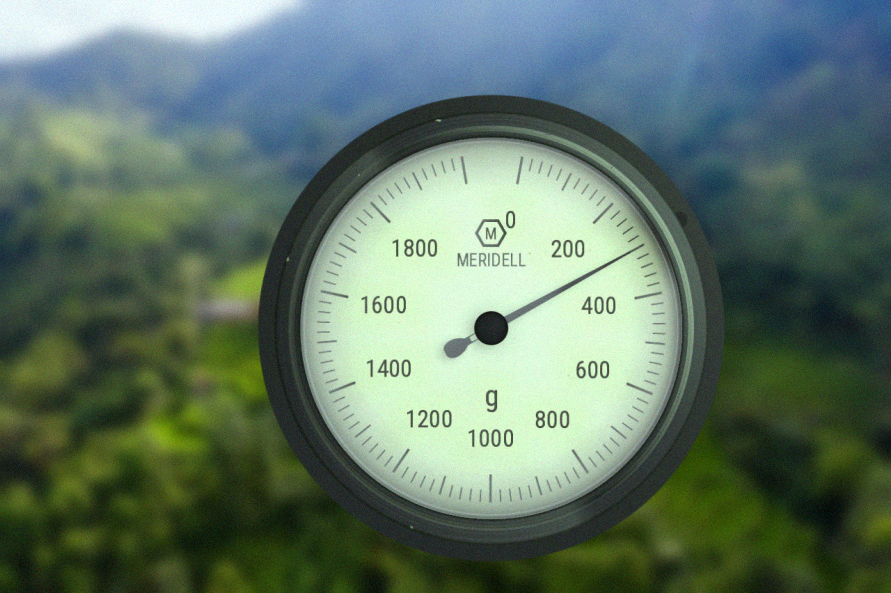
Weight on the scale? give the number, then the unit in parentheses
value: 300 (g)
